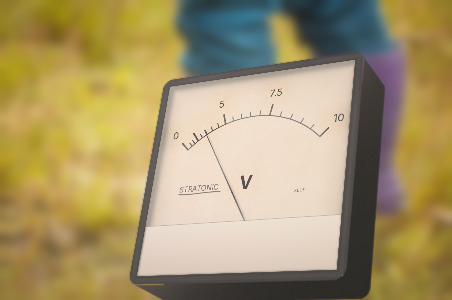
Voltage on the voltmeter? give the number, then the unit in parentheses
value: 3.5 (V)
